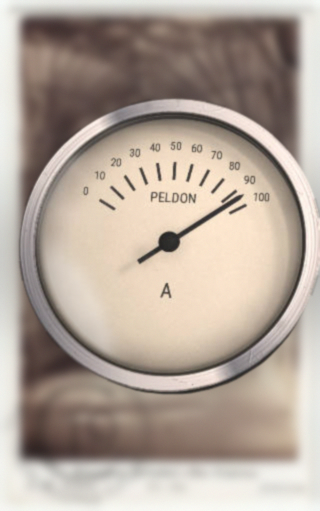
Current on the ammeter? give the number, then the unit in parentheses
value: 95 (A)
